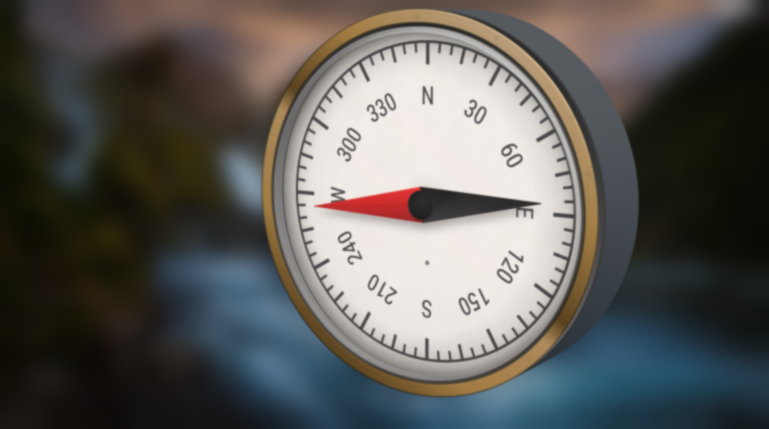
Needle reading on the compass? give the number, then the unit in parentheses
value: 265 (°)
